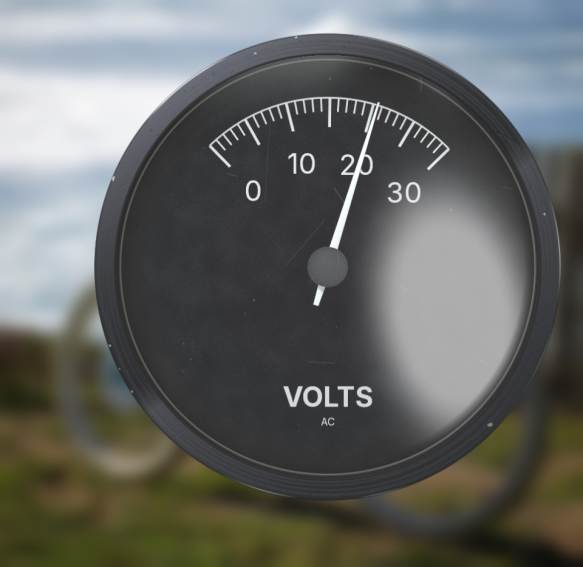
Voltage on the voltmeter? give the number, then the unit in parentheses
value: 20.5 (V)
